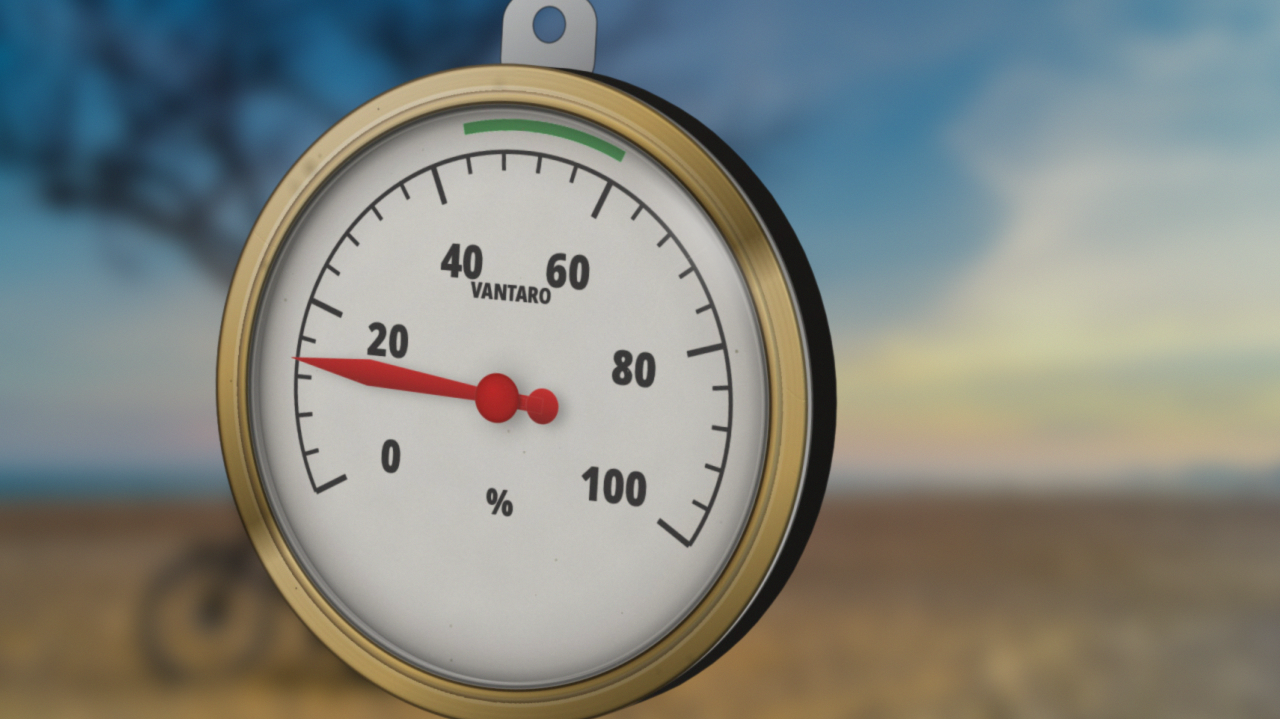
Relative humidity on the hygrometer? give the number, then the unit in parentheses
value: 14 (%)
